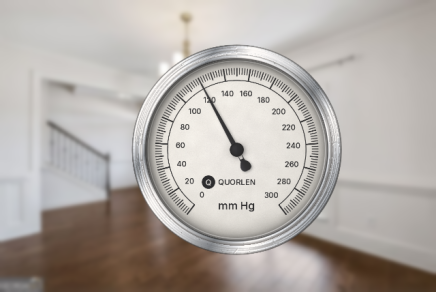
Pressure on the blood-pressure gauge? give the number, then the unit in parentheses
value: 120 (mmHg)
